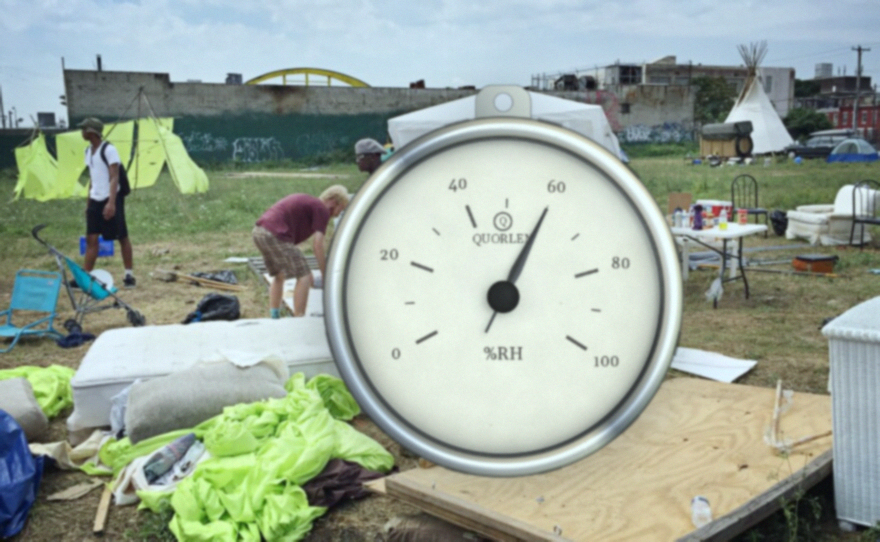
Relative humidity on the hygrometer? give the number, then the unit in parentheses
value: 60 (%)
